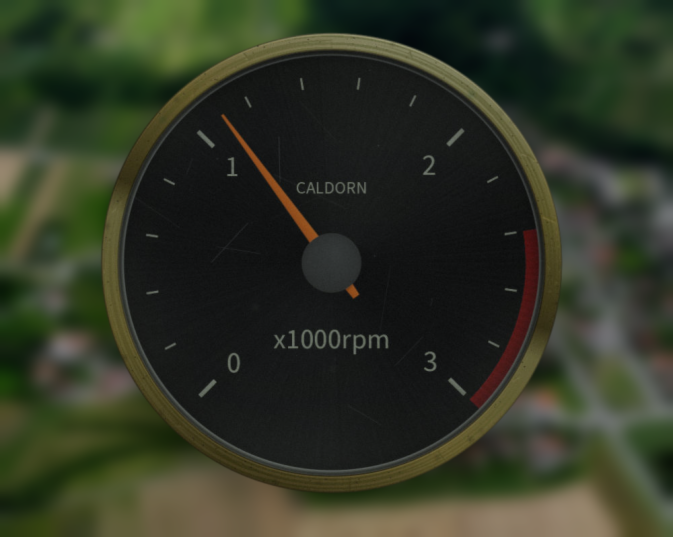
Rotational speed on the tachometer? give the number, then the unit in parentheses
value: 1100 (rpm)
